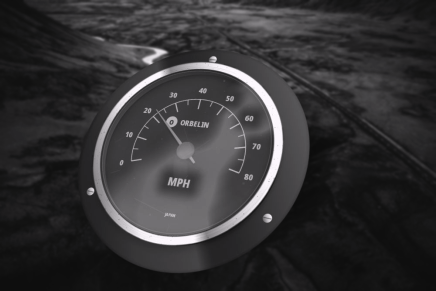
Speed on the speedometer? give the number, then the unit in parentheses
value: 22.5 (mph)
